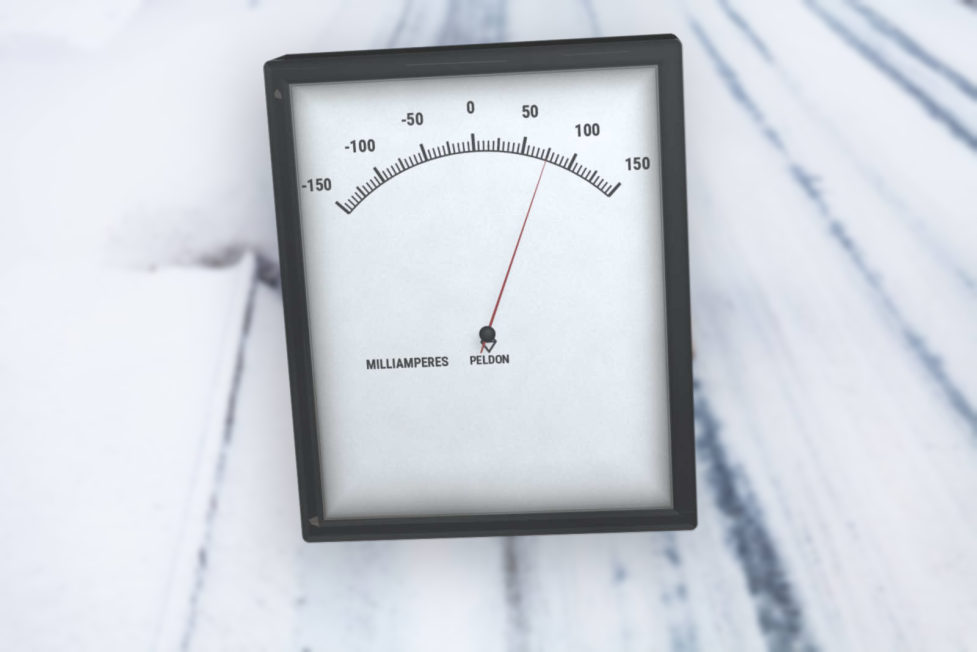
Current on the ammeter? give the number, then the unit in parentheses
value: 75 (mA)
